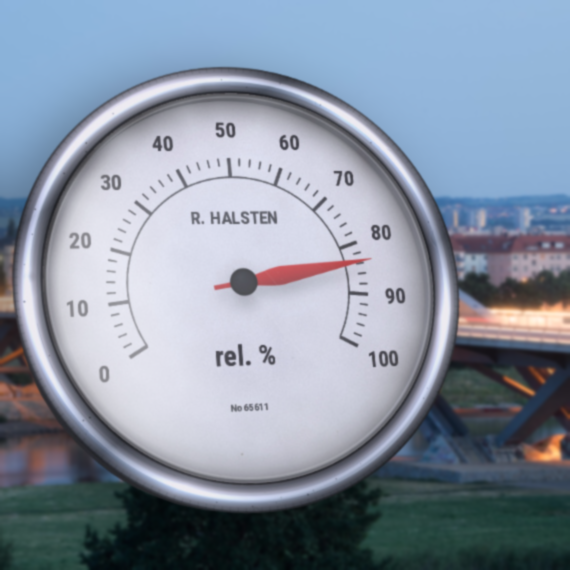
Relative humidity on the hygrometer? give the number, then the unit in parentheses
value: 84 (%)
